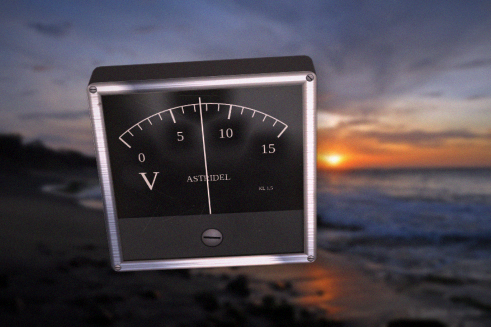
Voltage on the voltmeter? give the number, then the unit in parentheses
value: 7.5 (V)
